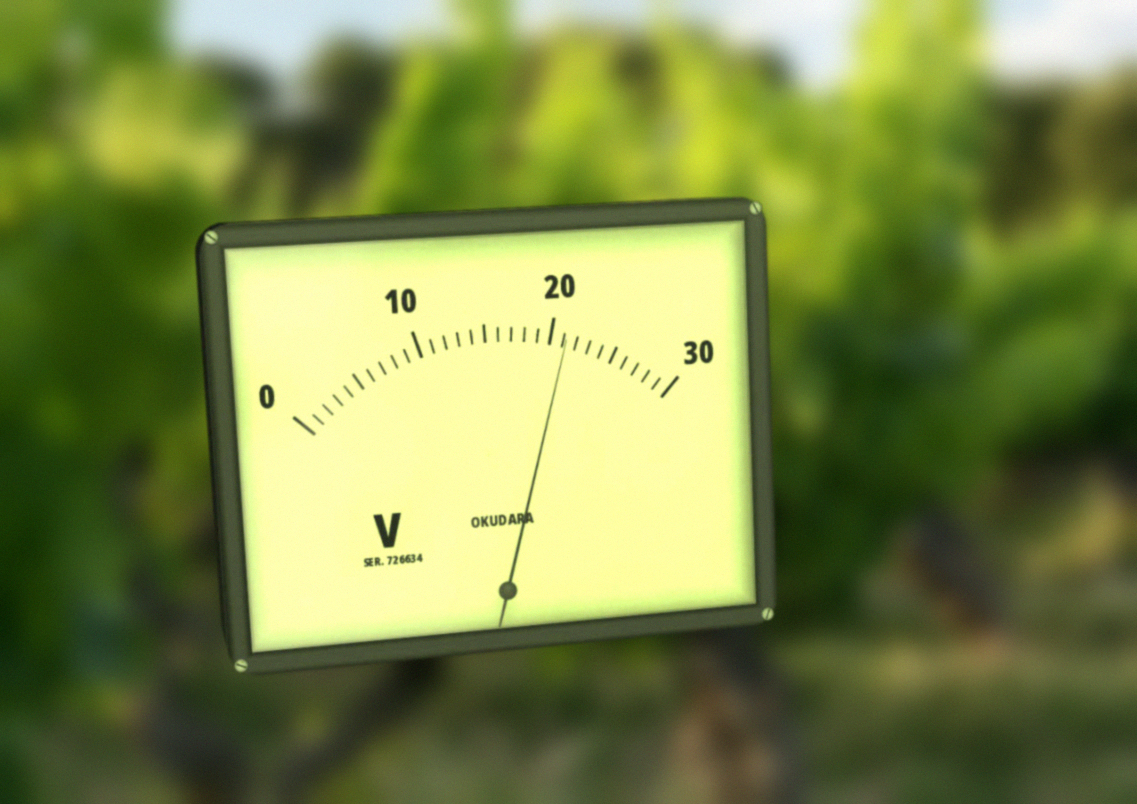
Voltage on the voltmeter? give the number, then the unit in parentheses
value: 21 (V)
